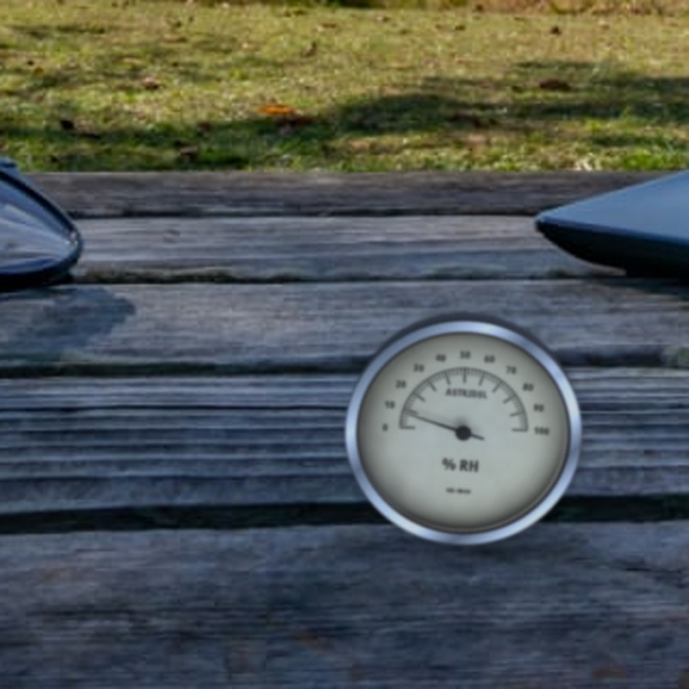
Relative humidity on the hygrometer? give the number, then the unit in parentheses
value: 10 (%)
